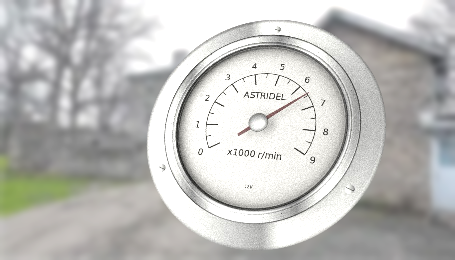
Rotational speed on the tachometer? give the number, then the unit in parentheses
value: 6500 (rpm)
